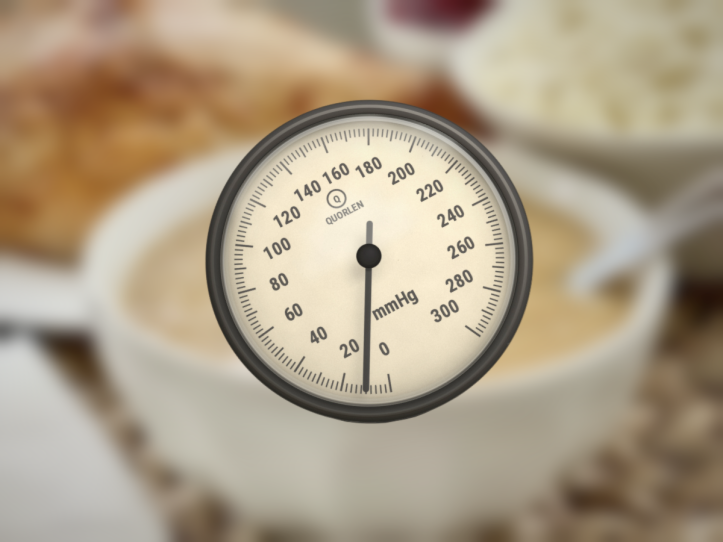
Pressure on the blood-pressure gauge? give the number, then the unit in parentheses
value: 10 (mmHg)
